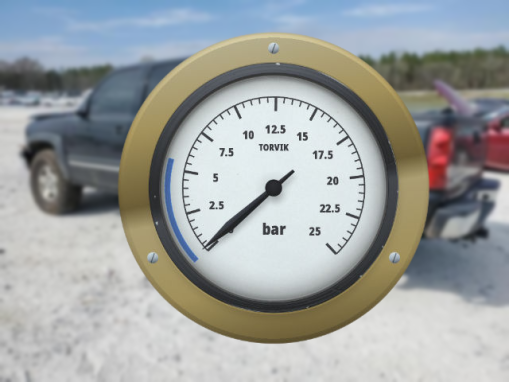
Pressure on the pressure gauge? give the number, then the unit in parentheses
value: 0.25 (bar)
